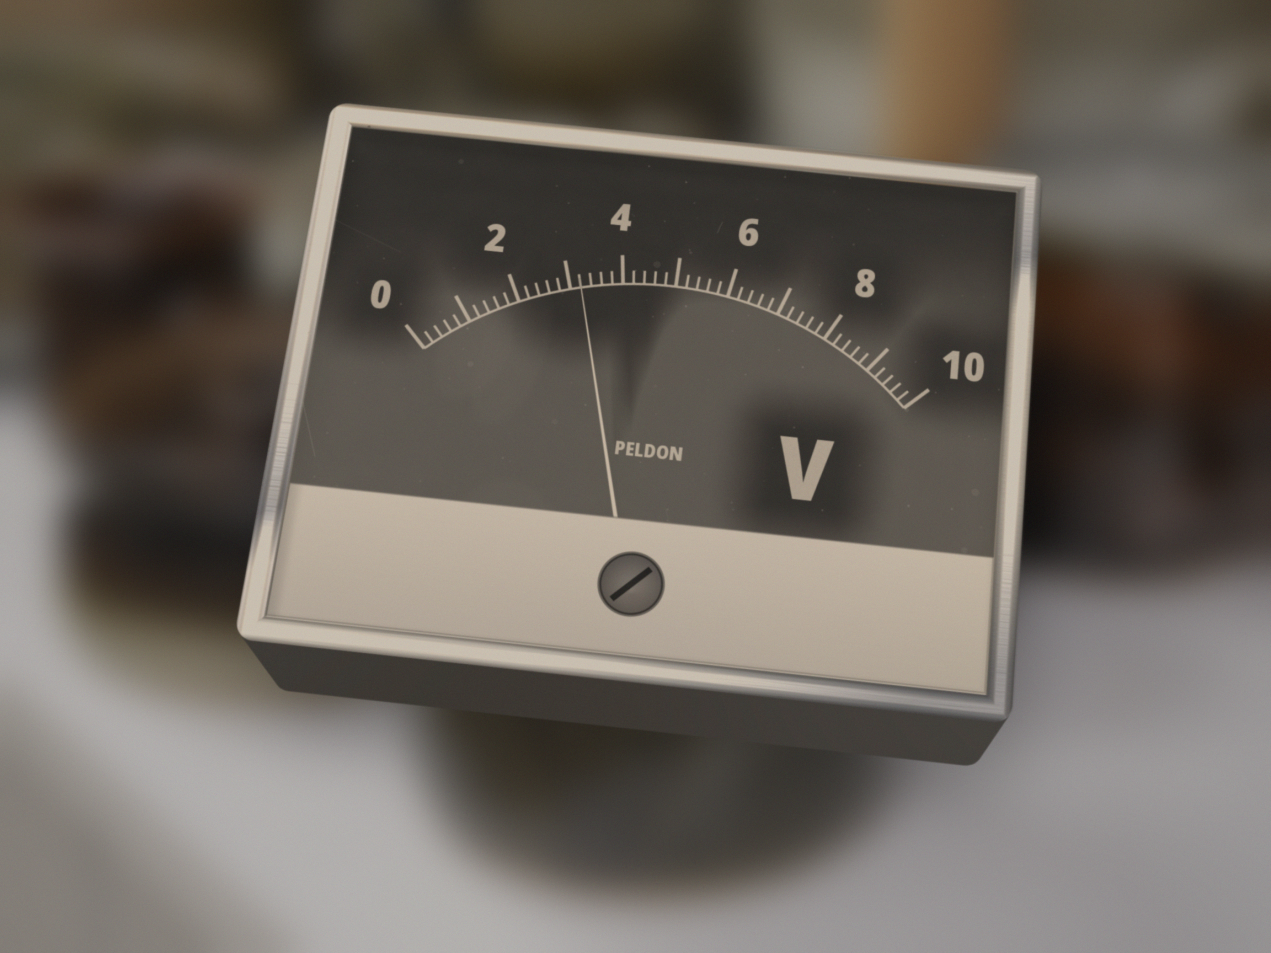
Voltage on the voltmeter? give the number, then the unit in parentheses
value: 3.2 (V)
